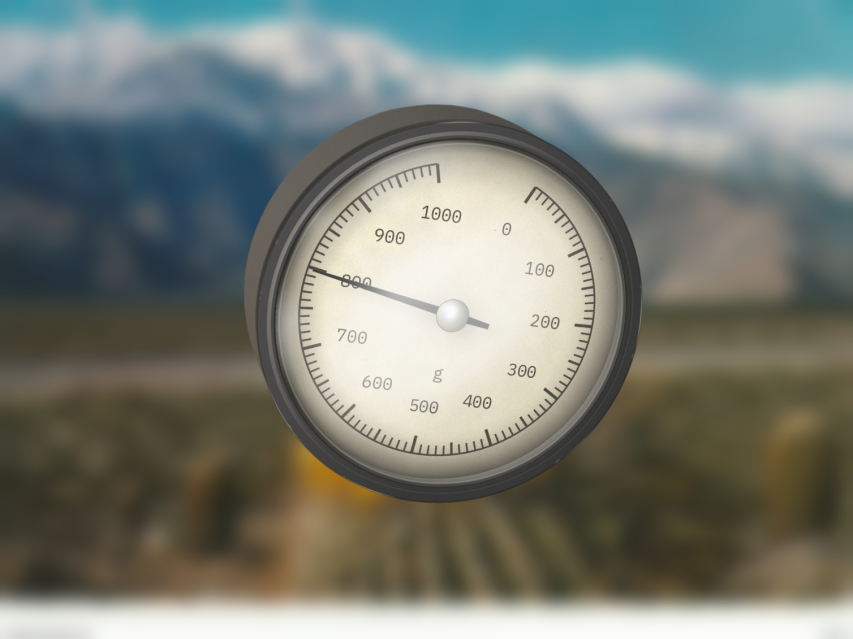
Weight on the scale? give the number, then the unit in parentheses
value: 800 (g)
